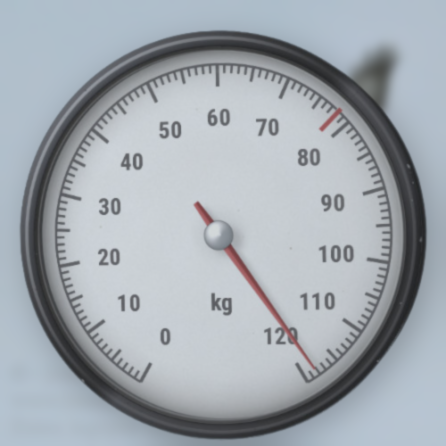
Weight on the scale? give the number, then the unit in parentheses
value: 118 (kg)
